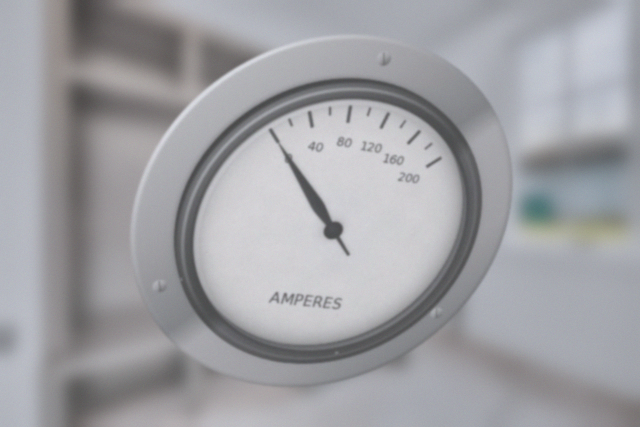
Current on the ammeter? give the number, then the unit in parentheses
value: 0 (A)
